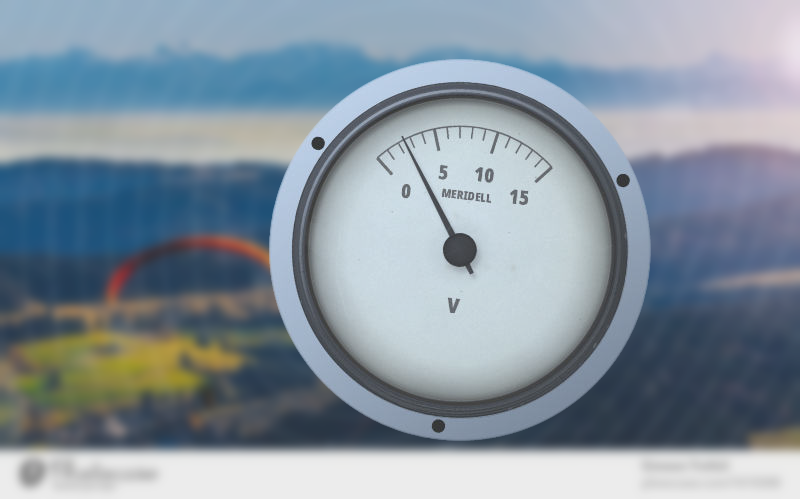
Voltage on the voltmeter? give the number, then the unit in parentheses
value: 2.5 (V)
